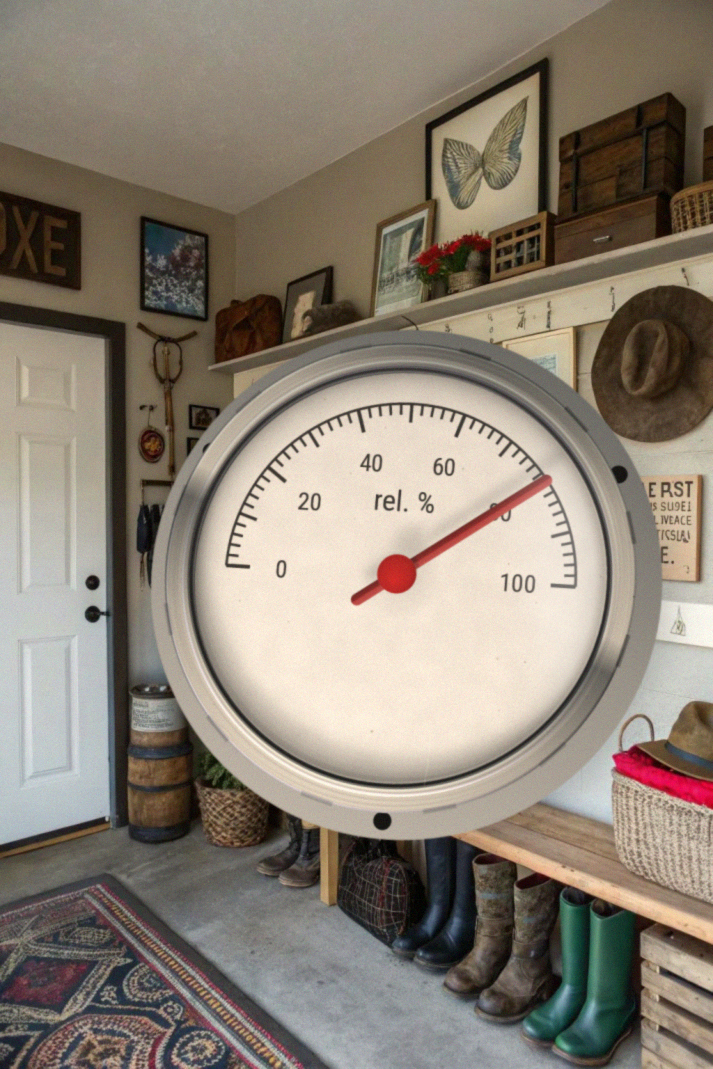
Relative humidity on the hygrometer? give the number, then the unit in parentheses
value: 80 (%)
